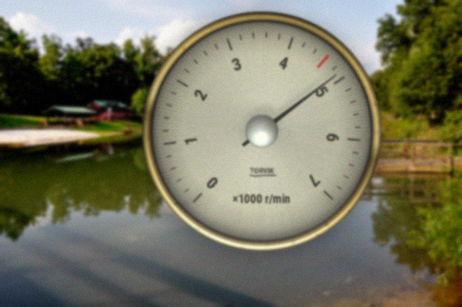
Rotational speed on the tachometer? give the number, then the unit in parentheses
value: 4900 (rpm)
